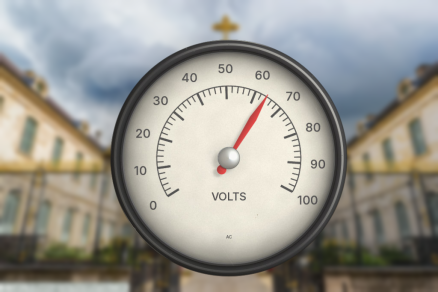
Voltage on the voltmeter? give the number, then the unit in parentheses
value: 64 (V)
